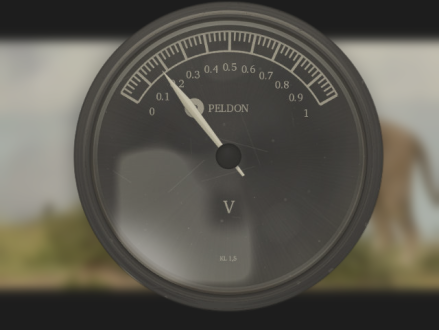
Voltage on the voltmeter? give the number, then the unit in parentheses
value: 0.18 (V)
